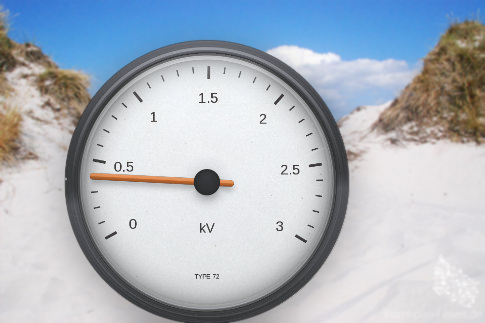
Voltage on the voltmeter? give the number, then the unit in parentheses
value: 0.4 (kV)
